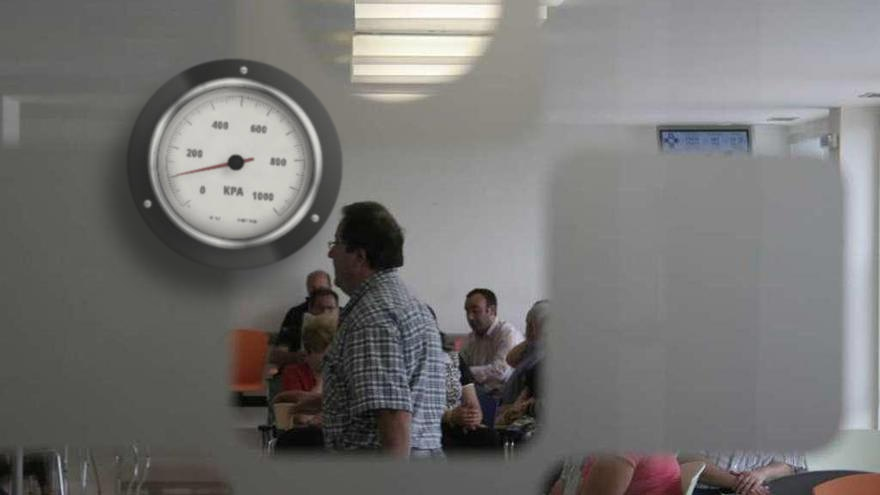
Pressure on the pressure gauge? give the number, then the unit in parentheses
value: 100 (kPa)
